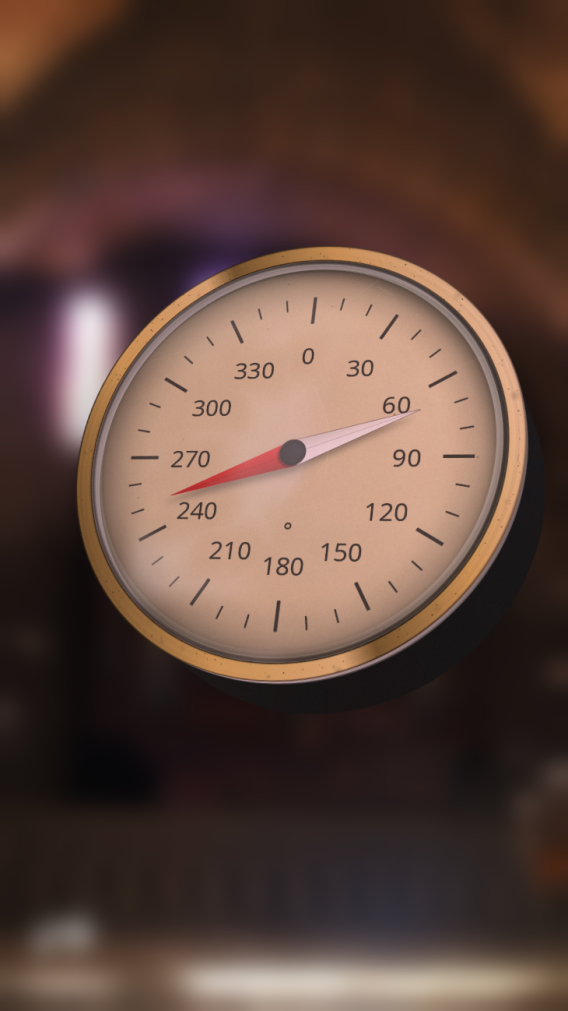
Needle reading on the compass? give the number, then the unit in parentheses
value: 250 (°)
